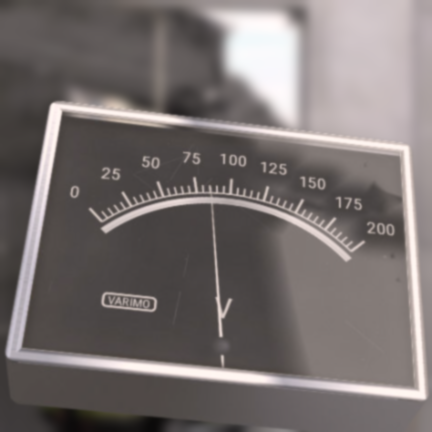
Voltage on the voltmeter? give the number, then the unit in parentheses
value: 85 (V)
